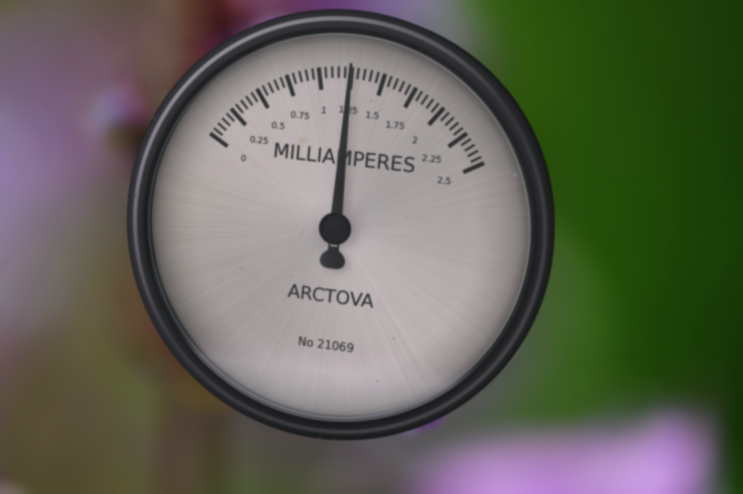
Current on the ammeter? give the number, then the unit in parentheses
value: 1.25 (mA)
